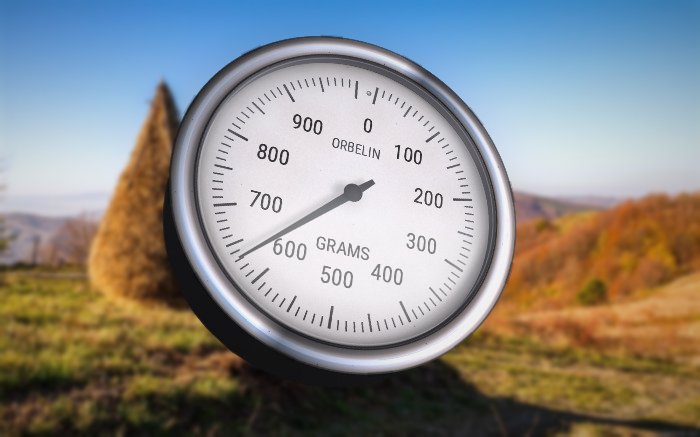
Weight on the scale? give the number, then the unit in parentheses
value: 630 (g)
